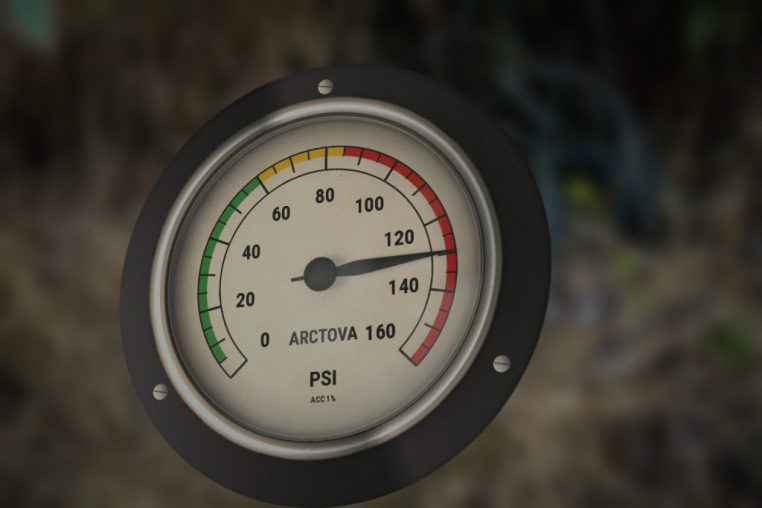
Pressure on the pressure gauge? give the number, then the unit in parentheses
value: 130 (psi)
